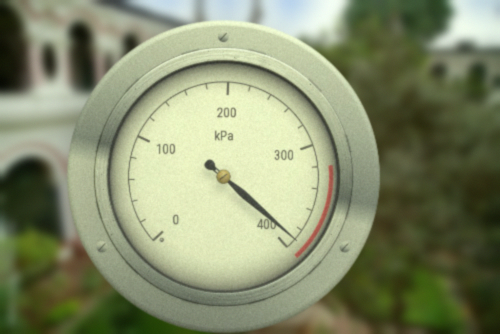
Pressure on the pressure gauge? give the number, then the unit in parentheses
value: 390 (kPa)
